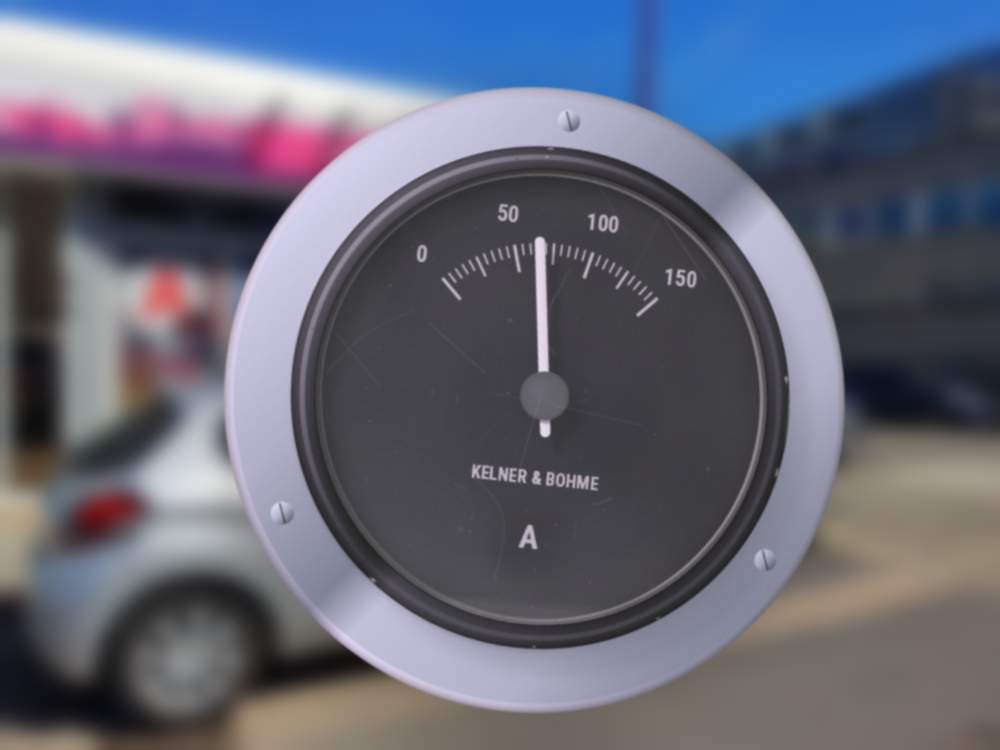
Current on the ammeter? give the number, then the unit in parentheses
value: 65 (A)
